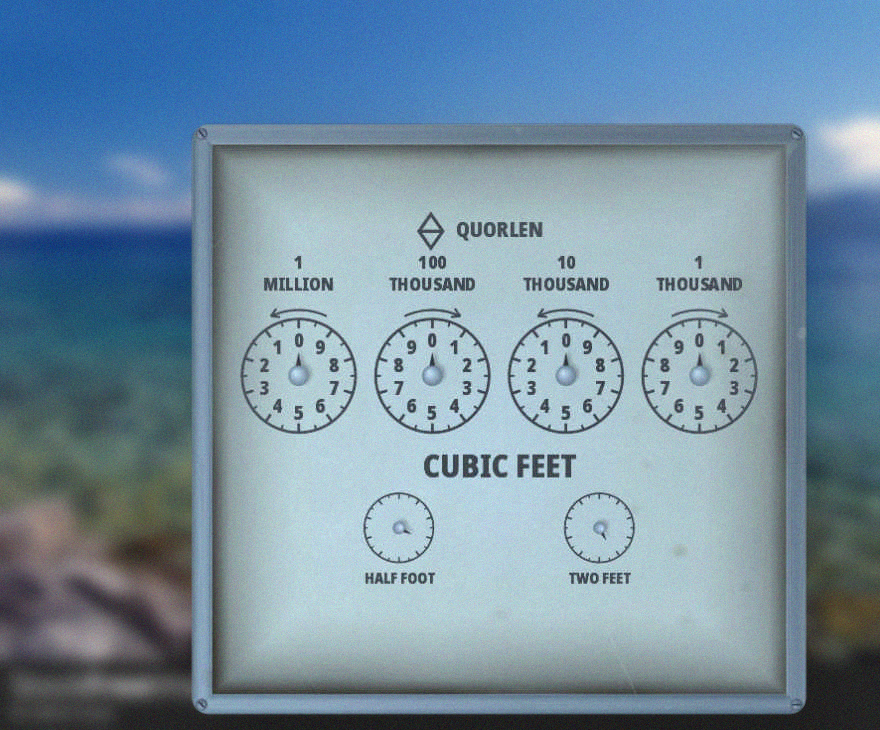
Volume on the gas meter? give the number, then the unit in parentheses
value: 0 (ft³)
